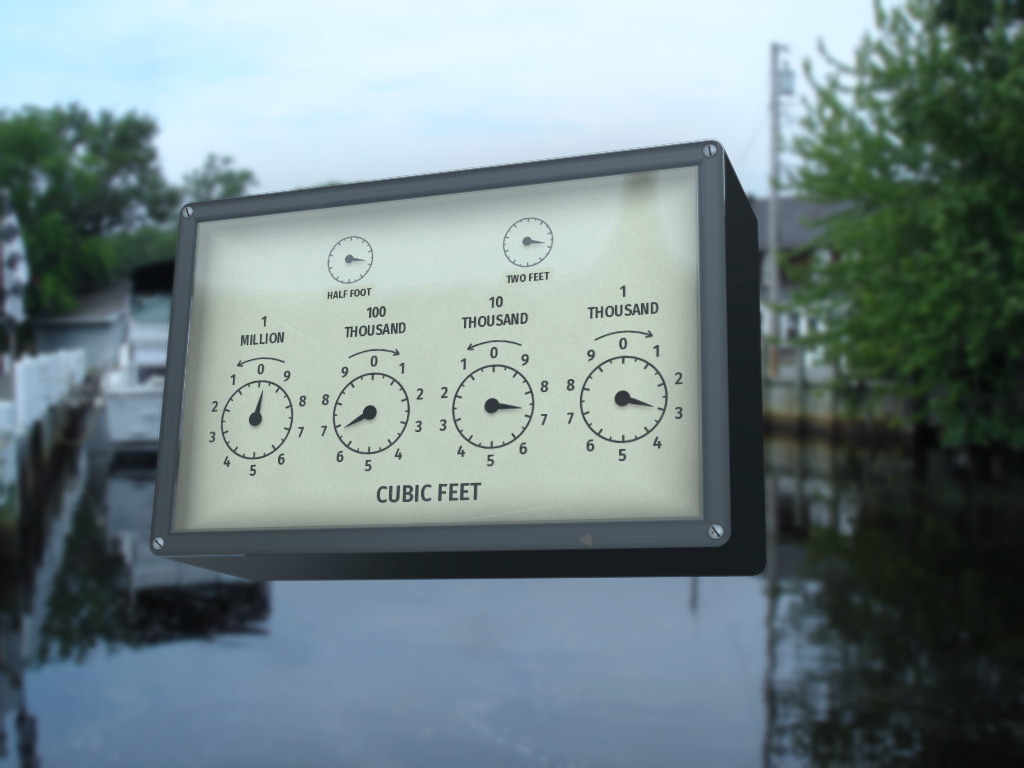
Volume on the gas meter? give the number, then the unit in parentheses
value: 967300 (ft³)
